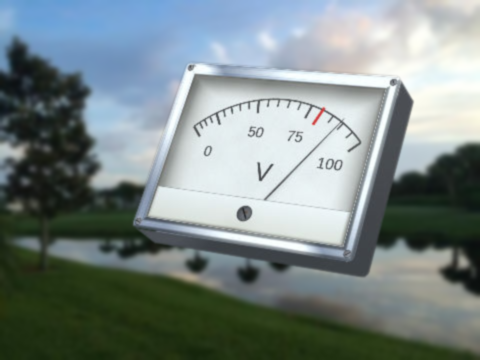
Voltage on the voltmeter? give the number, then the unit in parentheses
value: 90 (V)
